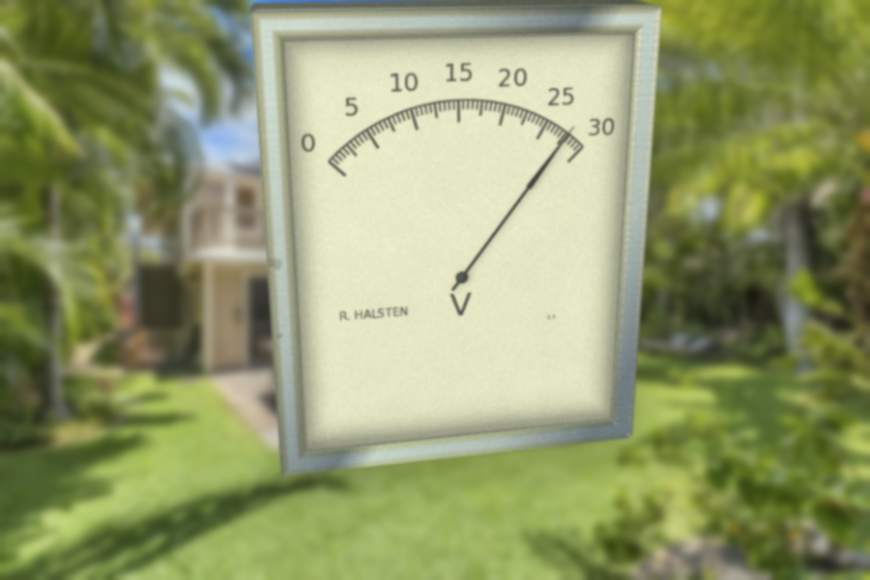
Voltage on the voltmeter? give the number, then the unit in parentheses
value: 27.5 (V)
